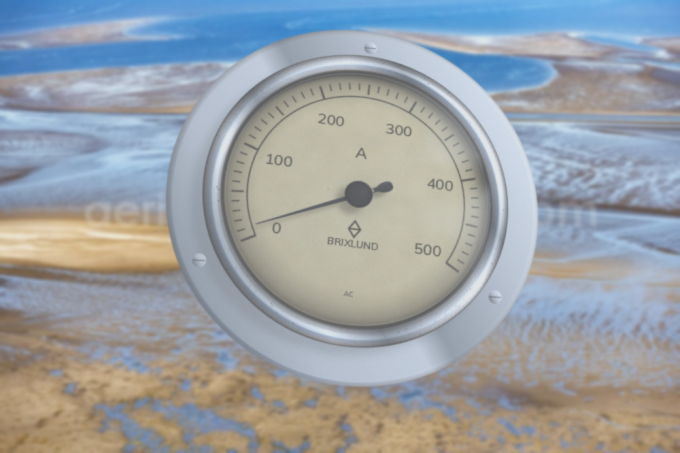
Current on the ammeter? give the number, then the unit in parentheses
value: 10 (A)
